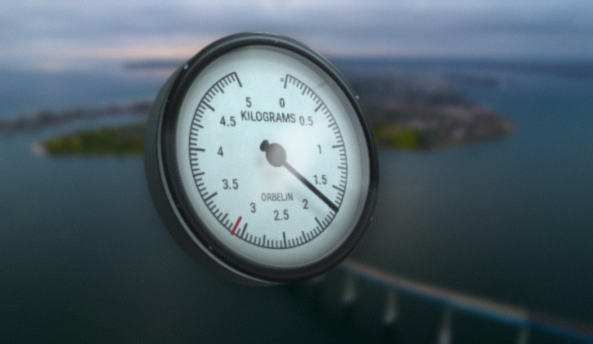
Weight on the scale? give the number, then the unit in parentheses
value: 1.75 (kg)
